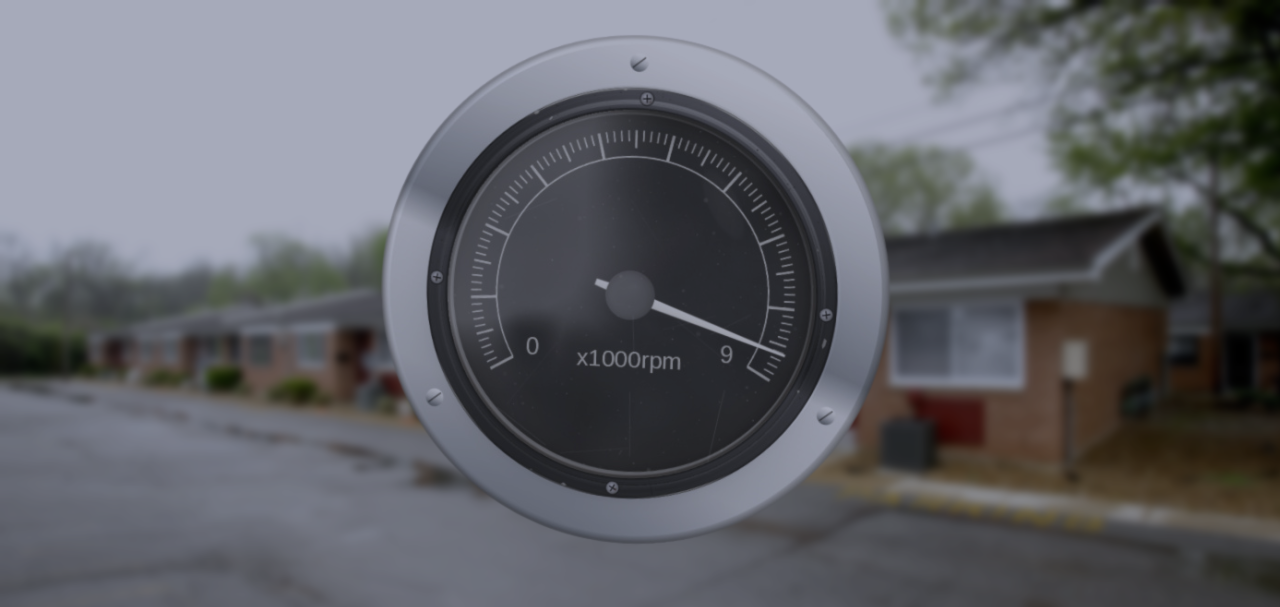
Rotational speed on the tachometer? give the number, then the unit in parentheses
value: 8600 (rpm)
